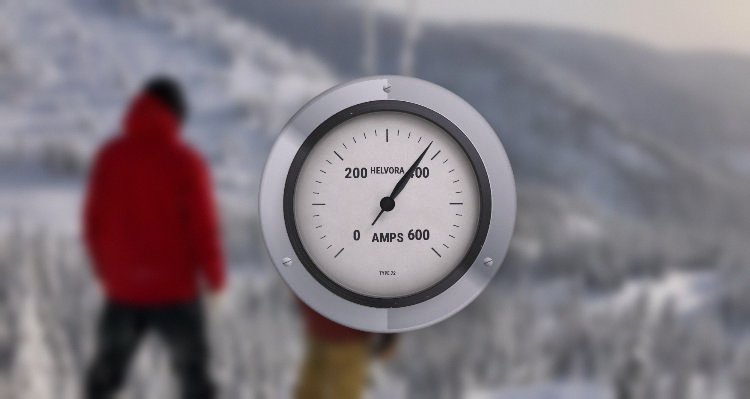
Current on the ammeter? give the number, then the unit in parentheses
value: 380 (A)
